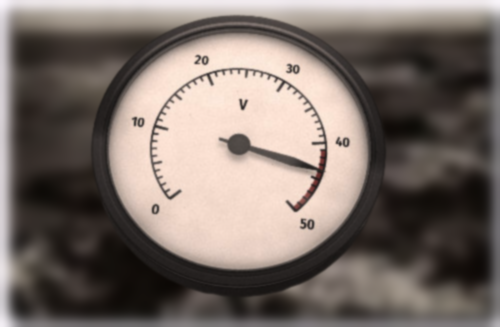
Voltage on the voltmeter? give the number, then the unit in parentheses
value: 44 (V)
